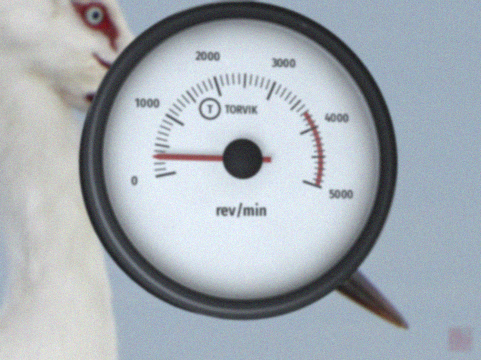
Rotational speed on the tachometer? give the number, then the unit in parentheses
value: 300 (rpm)
